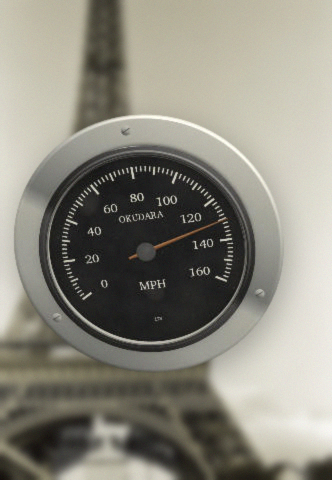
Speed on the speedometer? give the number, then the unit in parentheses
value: 130 (mph)
